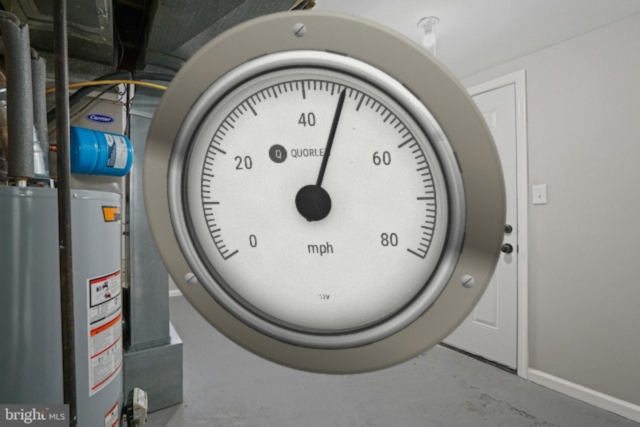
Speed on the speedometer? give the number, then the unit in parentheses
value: 47 (mph)
